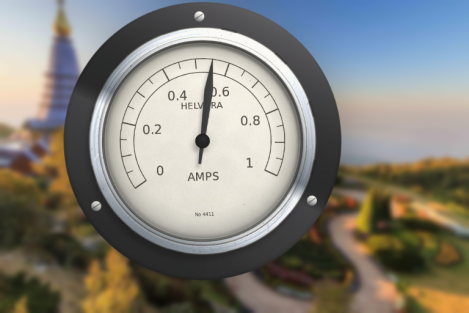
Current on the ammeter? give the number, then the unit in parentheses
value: 0.55 (A)
